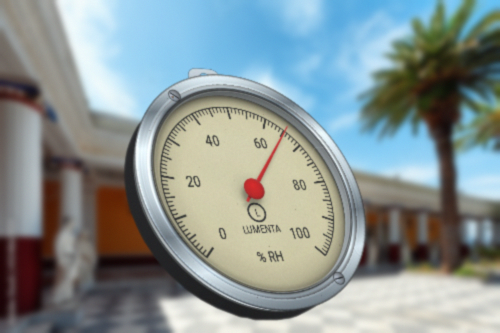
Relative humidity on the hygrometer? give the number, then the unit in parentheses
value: 65 (%)
